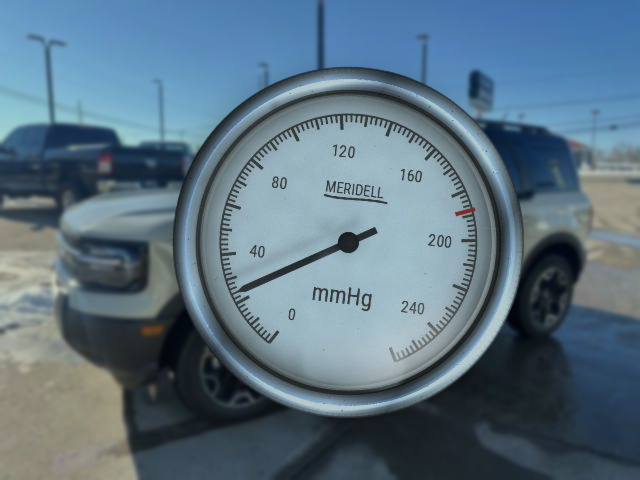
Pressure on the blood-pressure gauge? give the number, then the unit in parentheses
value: 24 (mmHg)
